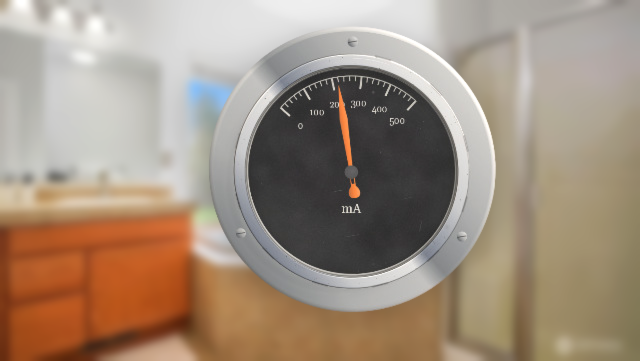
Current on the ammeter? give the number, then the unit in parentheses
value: 220 (mA)
